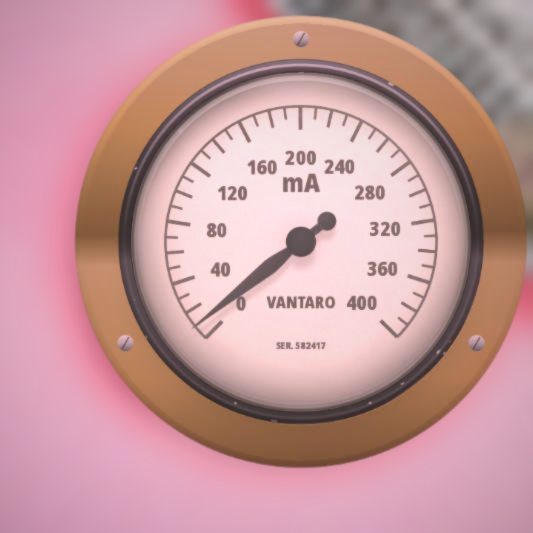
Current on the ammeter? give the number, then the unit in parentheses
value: 10 (mA)
